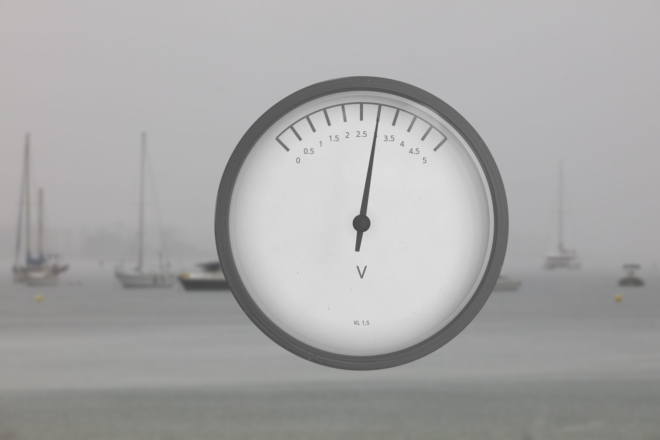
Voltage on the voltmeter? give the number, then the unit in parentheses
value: 3 (V)
